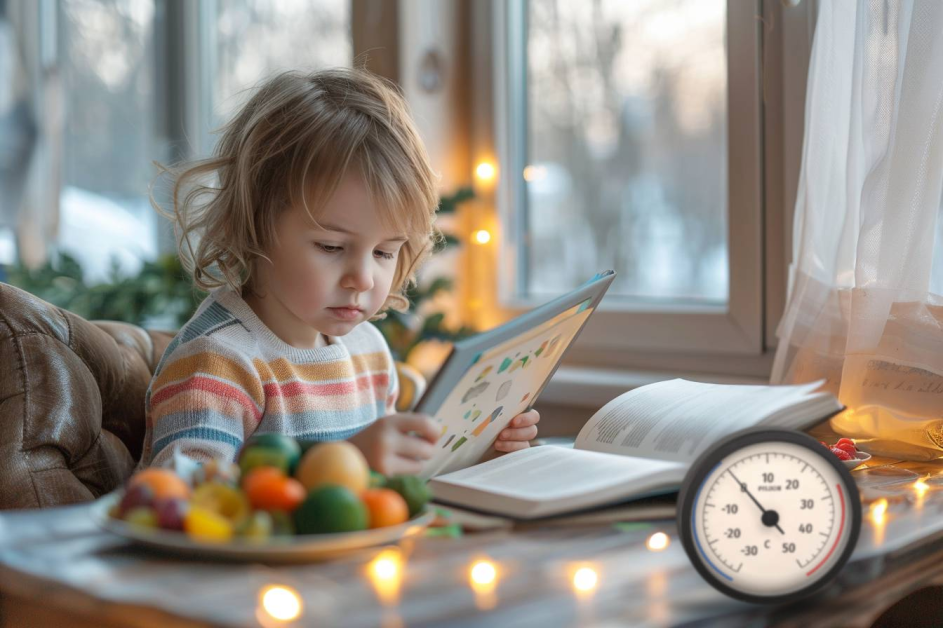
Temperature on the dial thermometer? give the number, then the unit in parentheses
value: 0 (°C)
